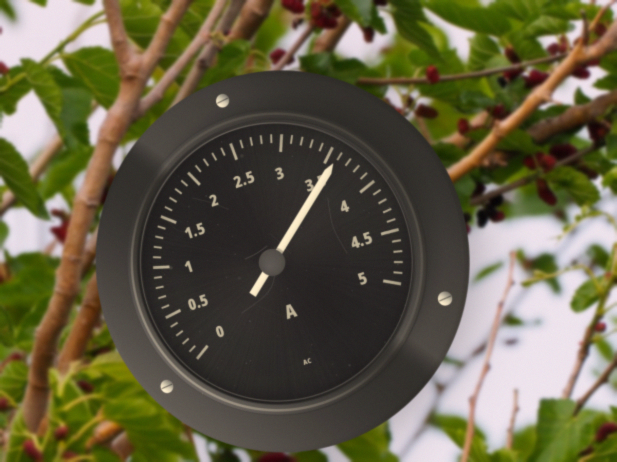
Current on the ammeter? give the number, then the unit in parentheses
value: 3.6 (A)
